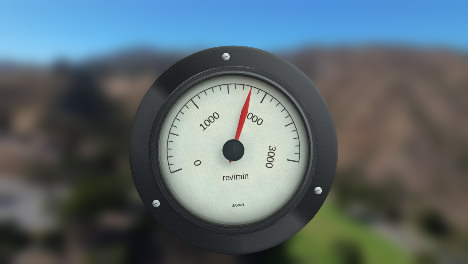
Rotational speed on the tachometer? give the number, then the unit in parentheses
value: 1800 (rpm)
